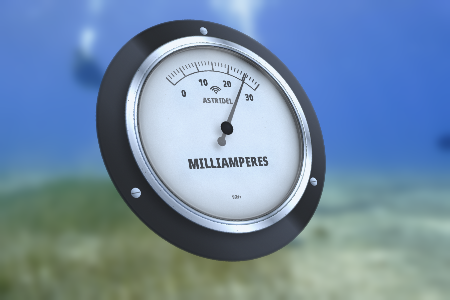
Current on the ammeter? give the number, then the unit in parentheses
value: 25 (mA)
